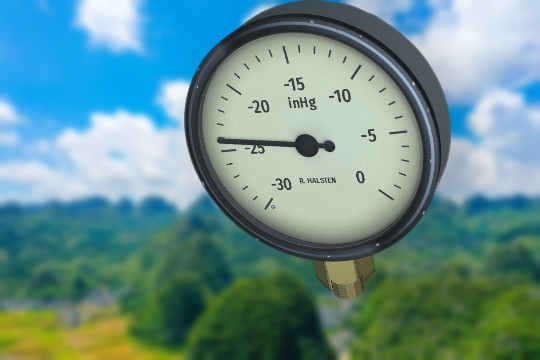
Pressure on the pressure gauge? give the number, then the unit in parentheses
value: -24 (inHg)
